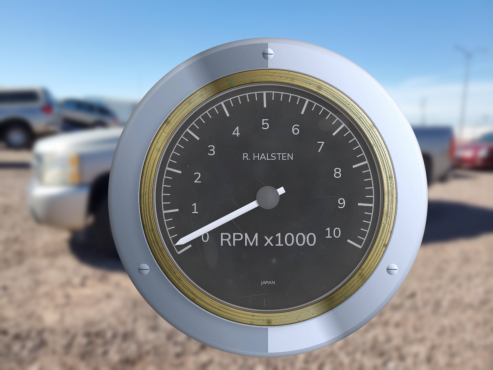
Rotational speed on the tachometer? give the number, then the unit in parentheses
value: 200 (rpm)
